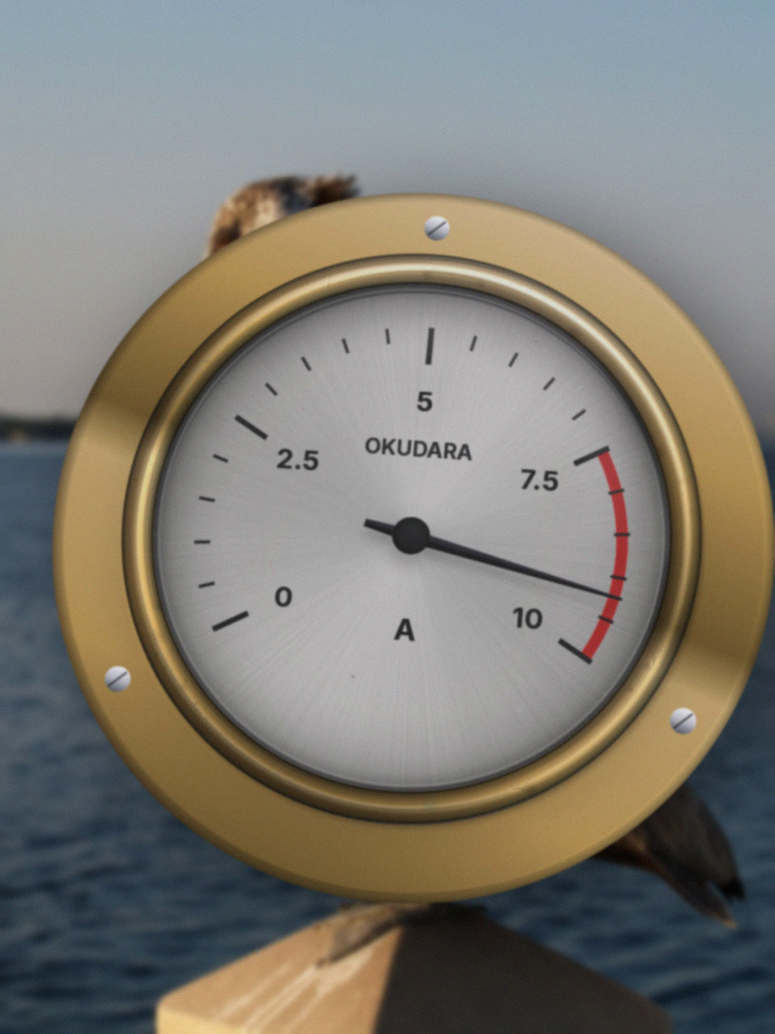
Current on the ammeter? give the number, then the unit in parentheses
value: 9.25 (A)
